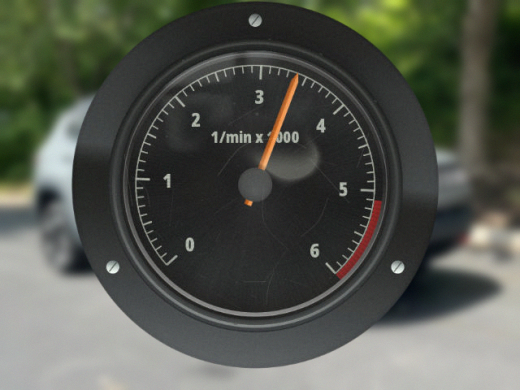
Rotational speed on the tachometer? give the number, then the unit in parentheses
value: 3400 (rpm)
